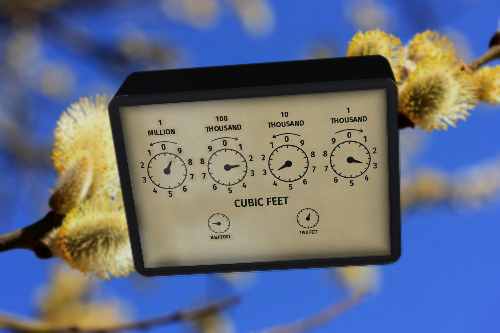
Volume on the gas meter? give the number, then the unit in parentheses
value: 923300 (ft³)
